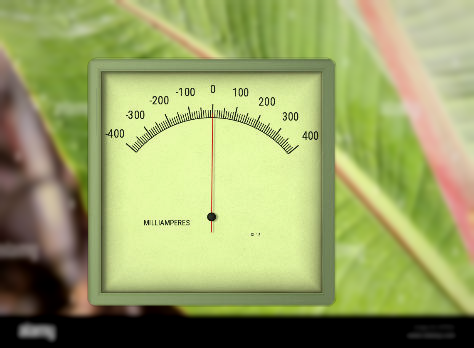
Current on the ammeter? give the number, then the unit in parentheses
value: 0 (mA)
